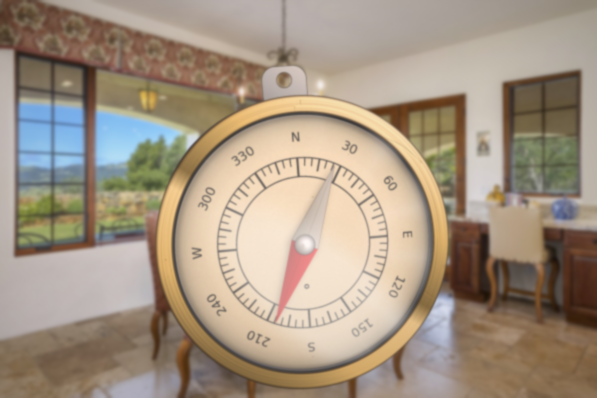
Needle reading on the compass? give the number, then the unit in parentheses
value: 205 (°)
